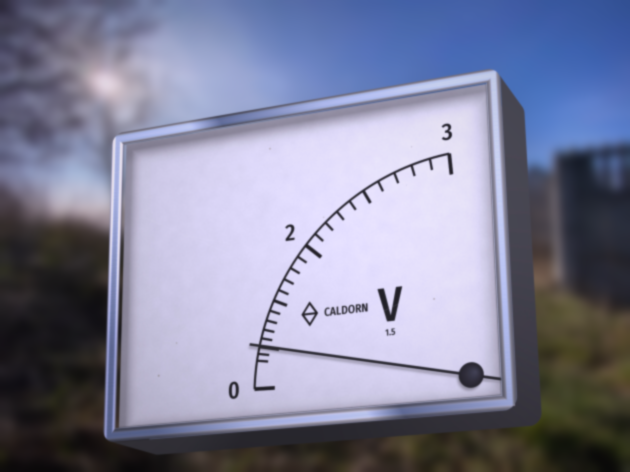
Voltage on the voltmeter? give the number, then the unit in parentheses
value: 1 (V)
